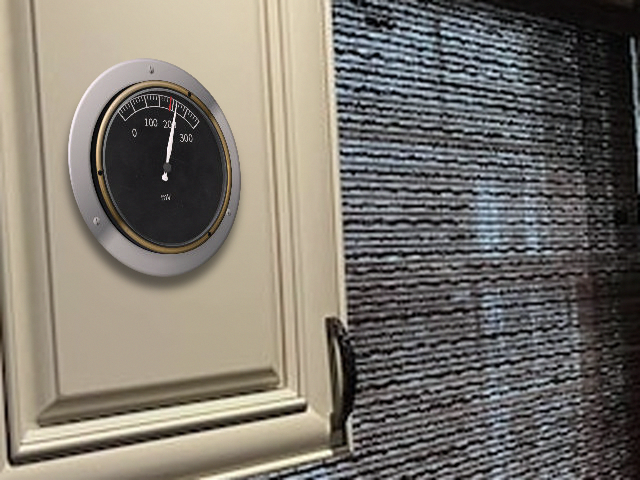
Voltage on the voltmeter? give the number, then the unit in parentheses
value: 200 (mV)
